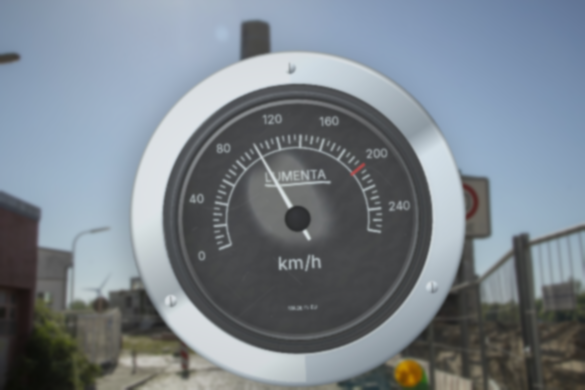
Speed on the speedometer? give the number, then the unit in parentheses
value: 100 (km/h)
